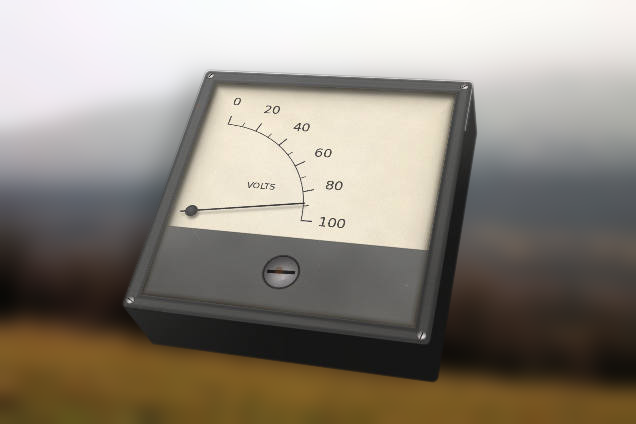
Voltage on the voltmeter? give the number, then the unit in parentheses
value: 90 (V)
